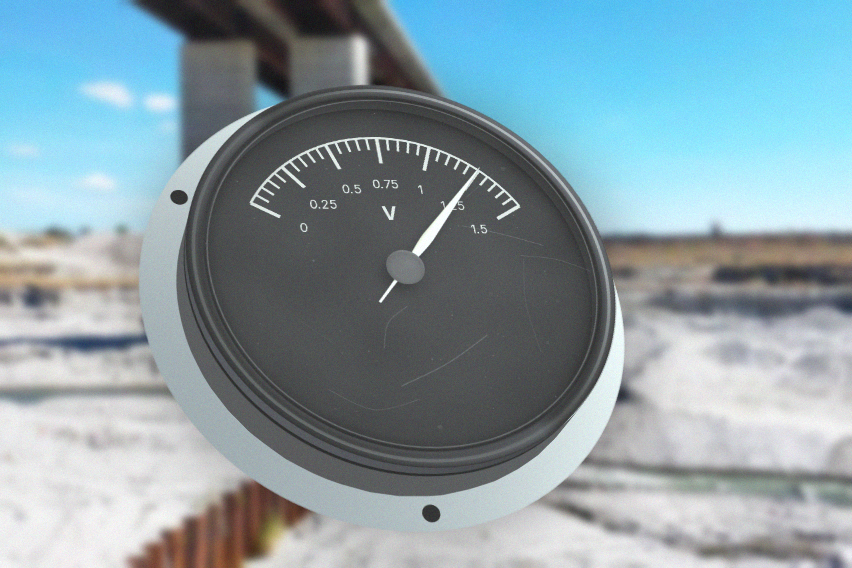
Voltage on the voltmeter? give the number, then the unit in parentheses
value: 1.25 (V)
